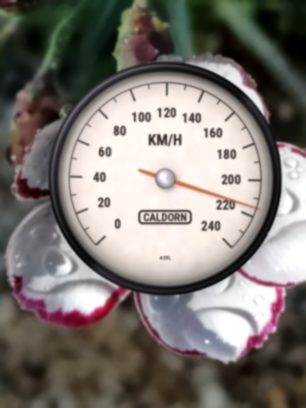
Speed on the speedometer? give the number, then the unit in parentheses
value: 215 (km/h)
